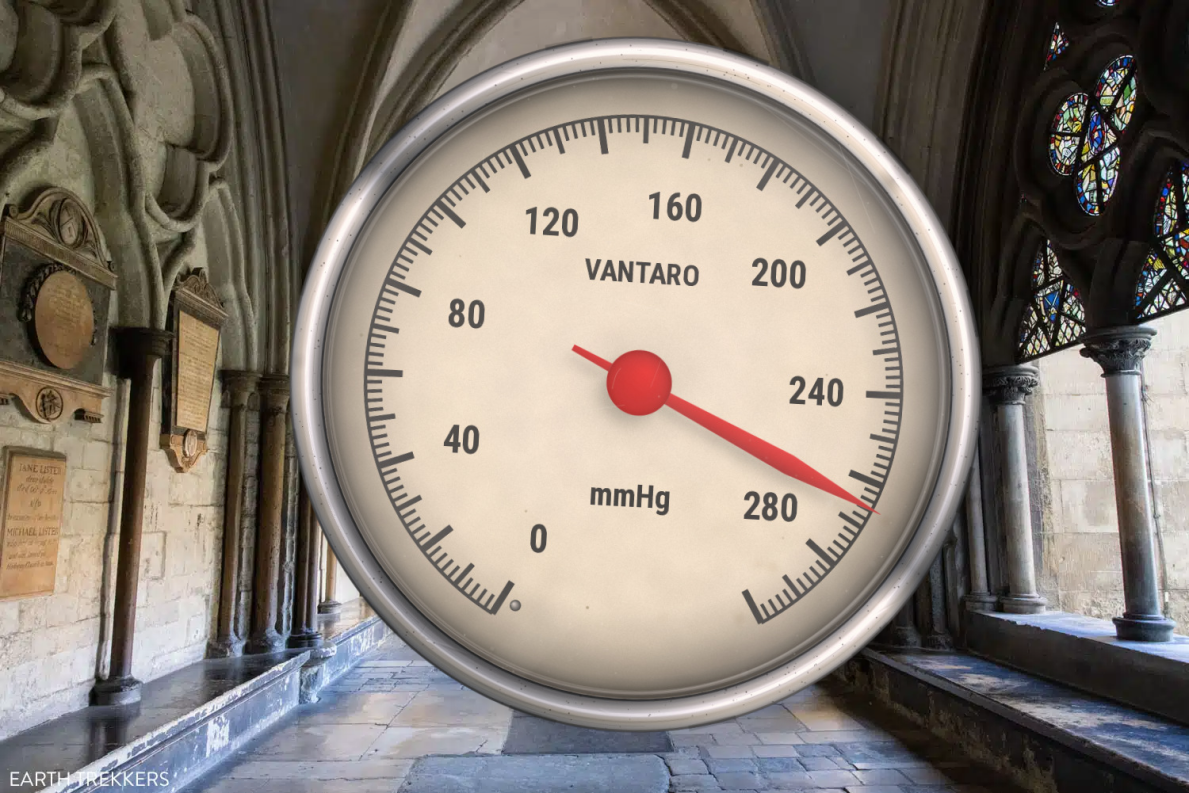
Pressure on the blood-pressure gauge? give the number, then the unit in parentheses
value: 266 (mmHg)
